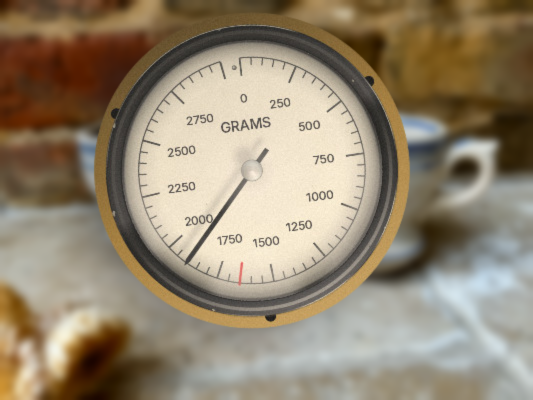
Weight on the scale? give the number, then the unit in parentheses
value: 1900 (g)
